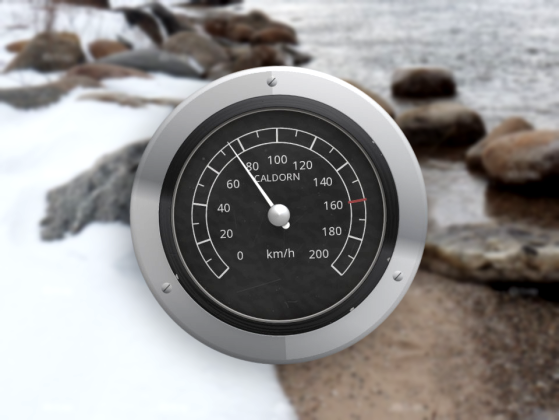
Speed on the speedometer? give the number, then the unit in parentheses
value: 75 (km/h)
